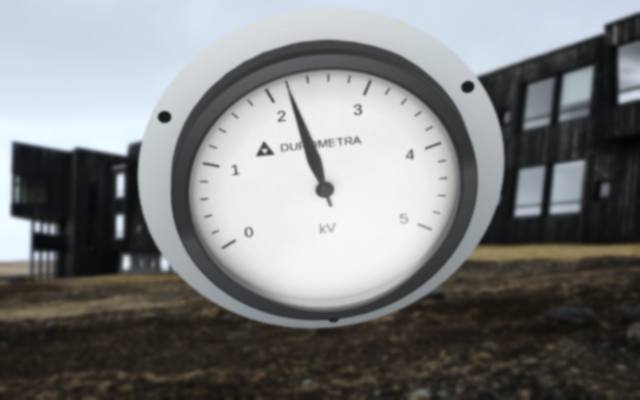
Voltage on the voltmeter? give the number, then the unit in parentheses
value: 2.2 (kV)
